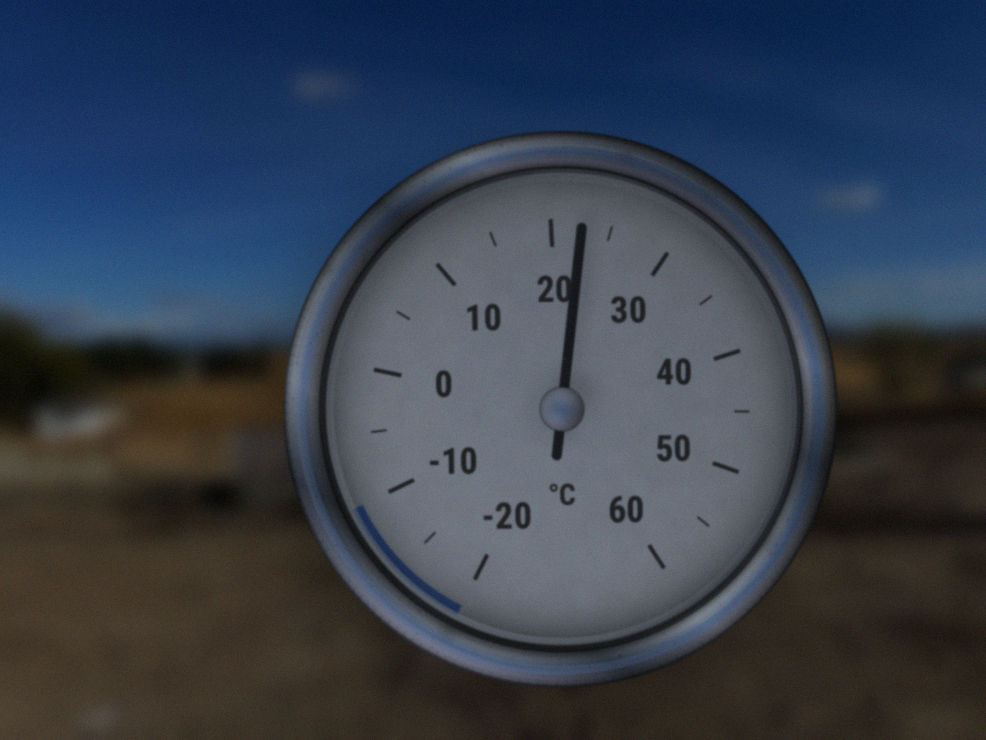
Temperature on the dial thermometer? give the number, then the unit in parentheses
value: 22.5 (°C)
